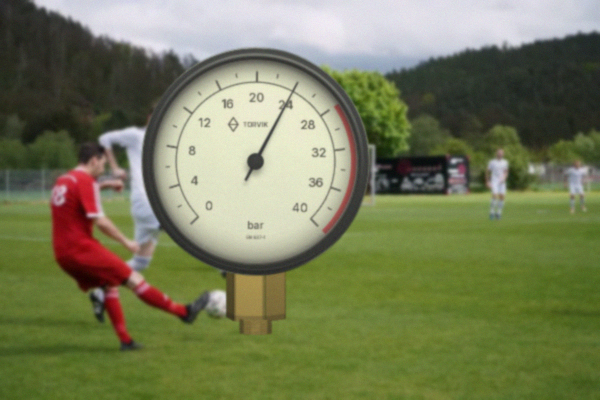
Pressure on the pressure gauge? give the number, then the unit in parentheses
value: 24 (bar)
